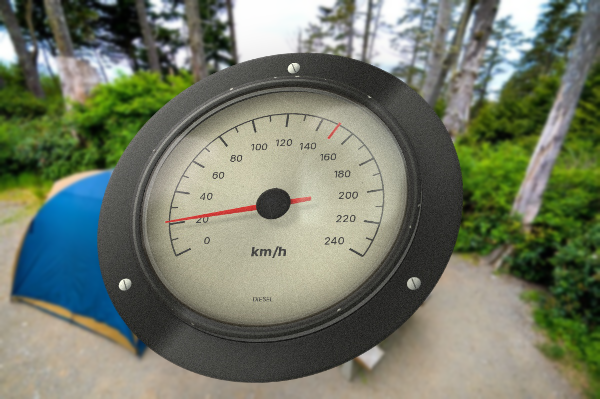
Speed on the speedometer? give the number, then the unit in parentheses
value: 20 (km/h)
